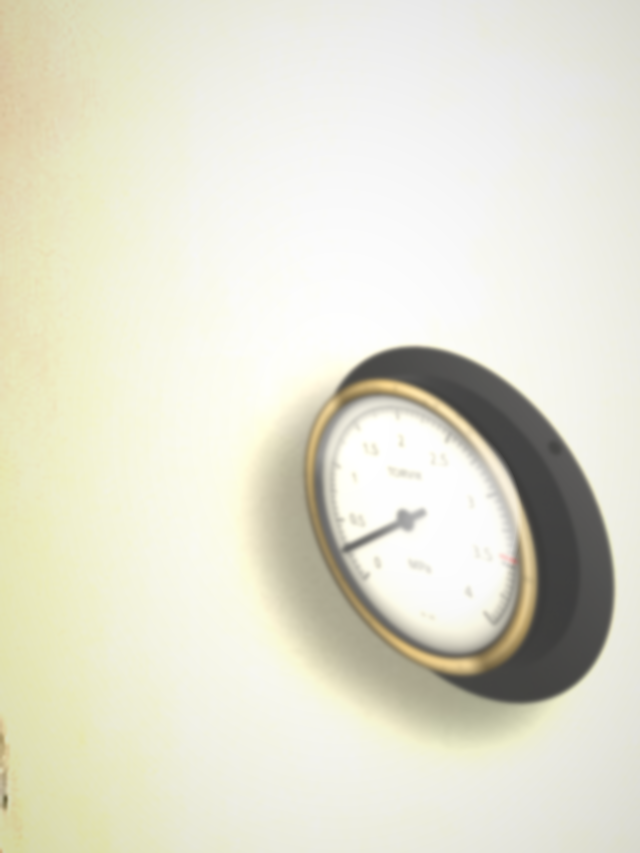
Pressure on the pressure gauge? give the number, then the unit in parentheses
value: 0.25 (MPa)
